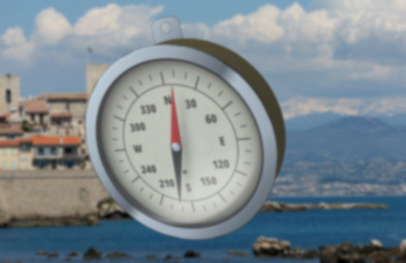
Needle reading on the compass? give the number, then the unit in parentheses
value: 10 (°)
